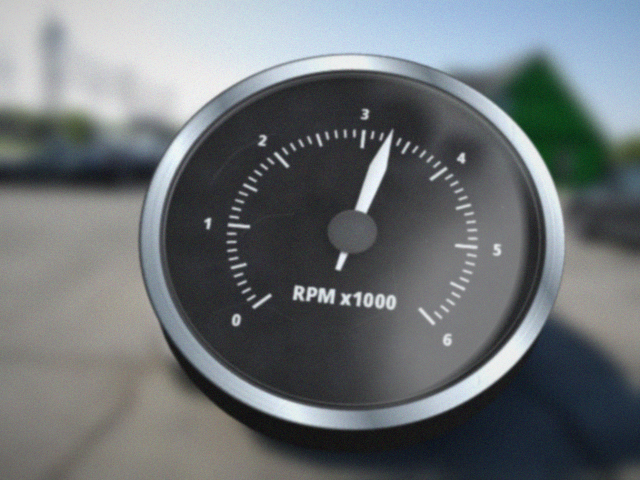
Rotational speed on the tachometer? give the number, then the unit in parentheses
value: 3300 (rpm)
